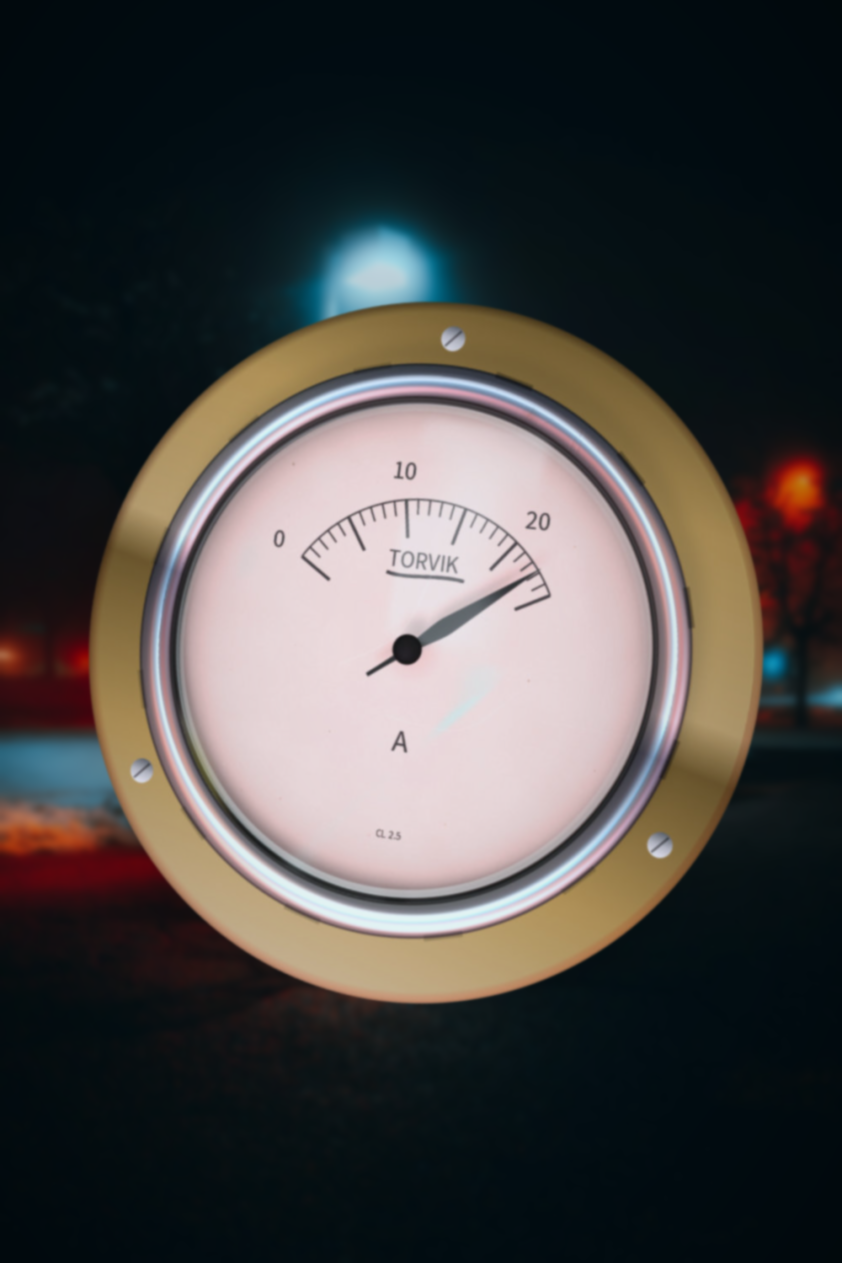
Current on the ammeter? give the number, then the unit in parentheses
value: 23 (A)
